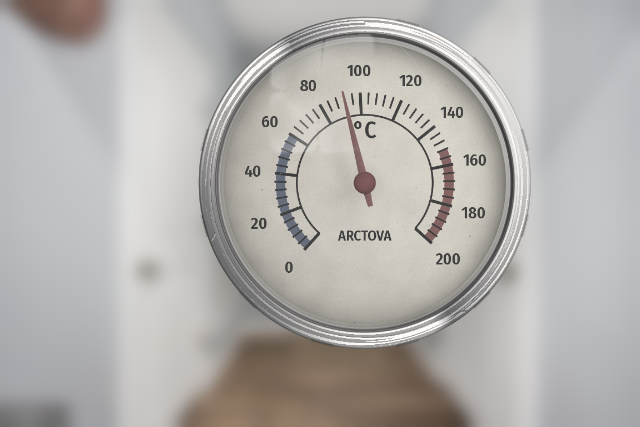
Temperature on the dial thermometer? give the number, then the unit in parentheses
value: 92 (°C)
